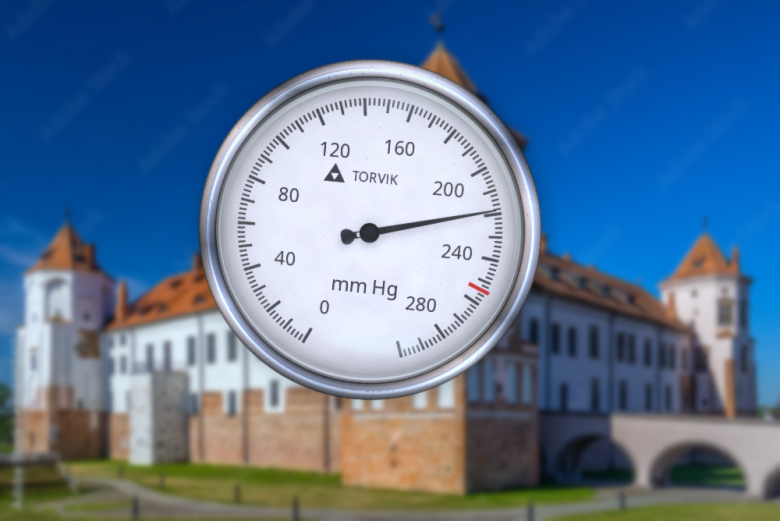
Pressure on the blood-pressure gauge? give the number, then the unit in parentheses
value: 218 (mmHg)
